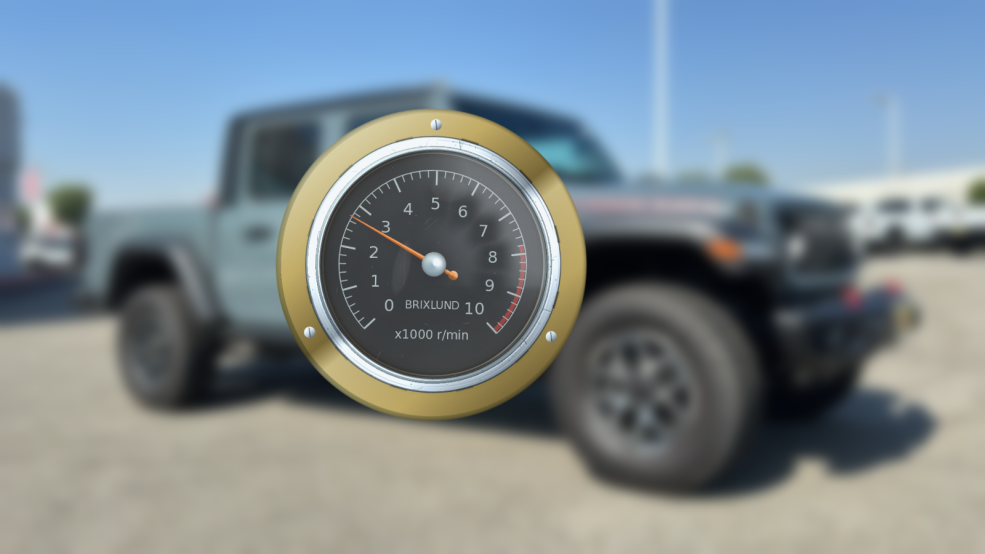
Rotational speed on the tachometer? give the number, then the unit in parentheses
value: 2700 (rpm)
